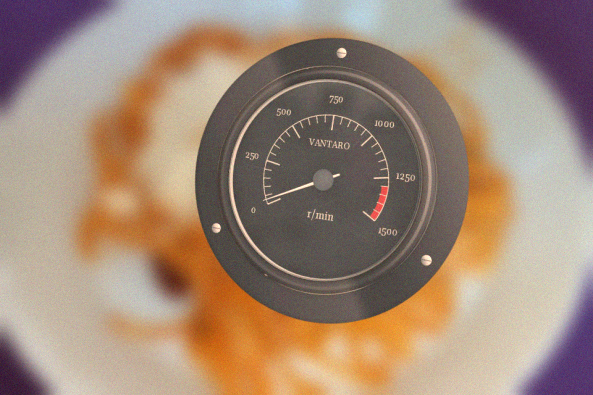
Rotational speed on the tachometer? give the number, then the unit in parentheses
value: 25 (rpm)
